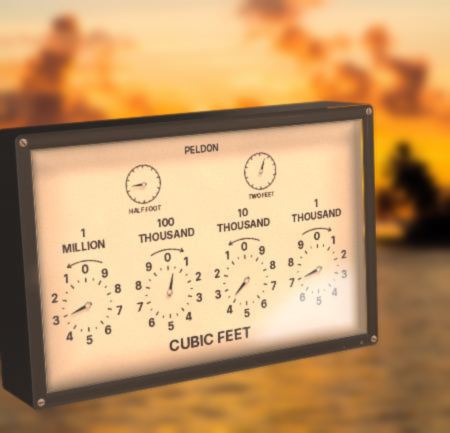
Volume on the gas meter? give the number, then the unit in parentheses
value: 303700 (ft³)
